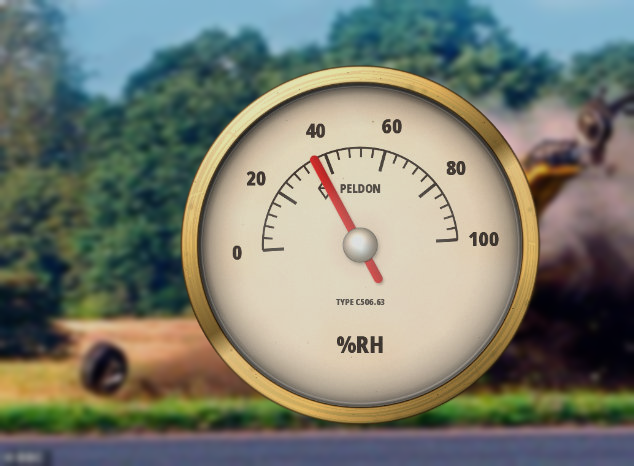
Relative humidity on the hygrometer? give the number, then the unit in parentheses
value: 36 (%)
